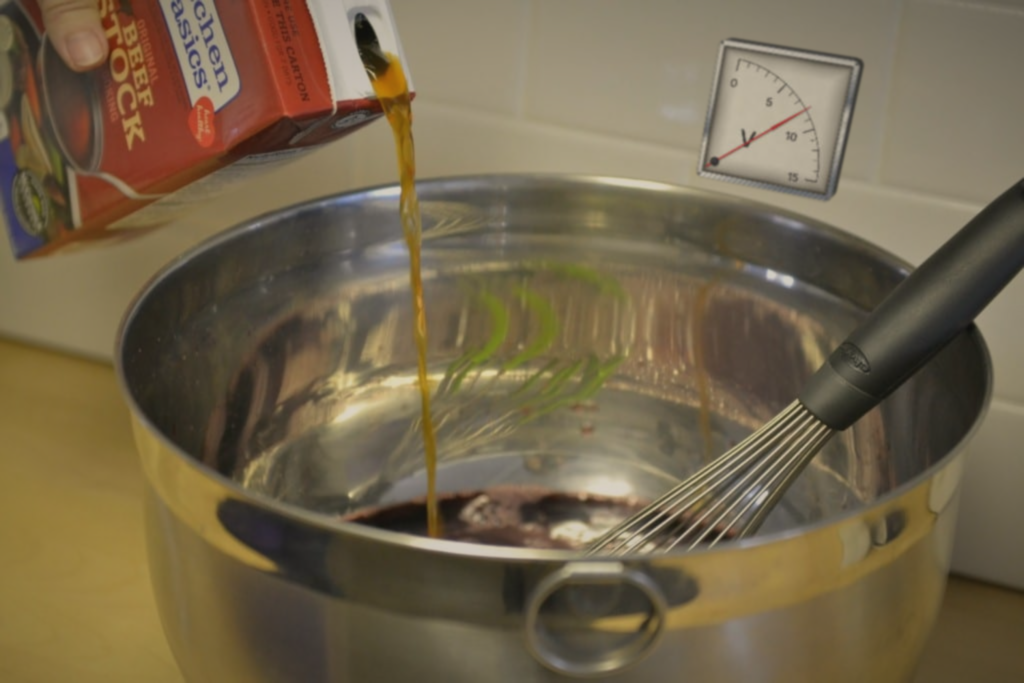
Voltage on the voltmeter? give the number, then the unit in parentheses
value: 8 (V)
